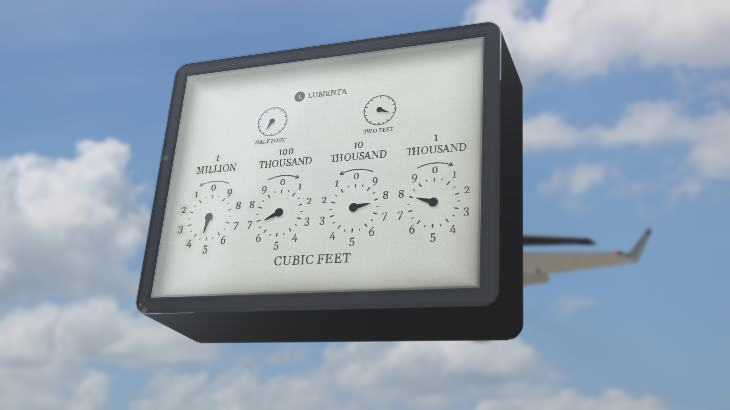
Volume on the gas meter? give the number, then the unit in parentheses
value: 467800 (ft³)
